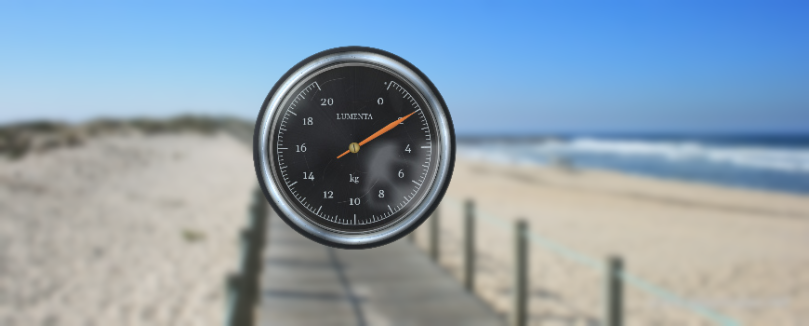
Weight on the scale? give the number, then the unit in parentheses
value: 2 (kg)
